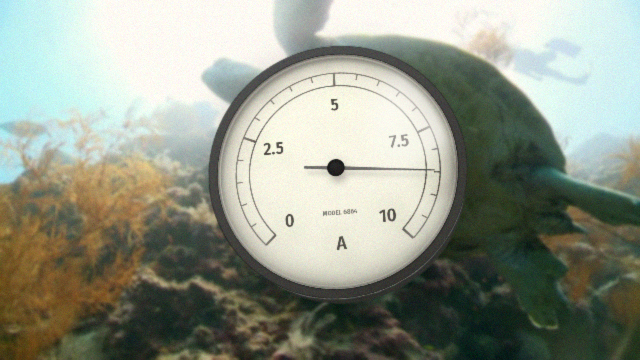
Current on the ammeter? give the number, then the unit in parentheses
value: 8.5 (A)
